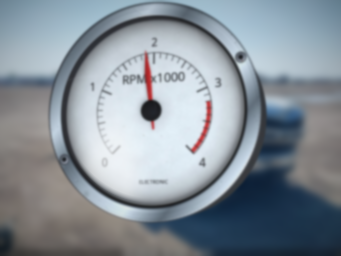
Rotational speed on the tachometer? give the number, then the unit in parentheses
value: 1900 (rpm)
